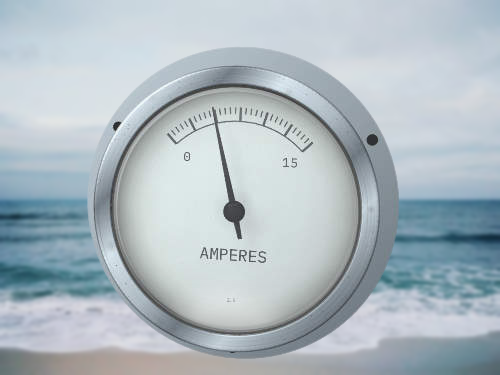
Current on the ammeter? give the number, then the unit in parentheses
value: 5 (A)
